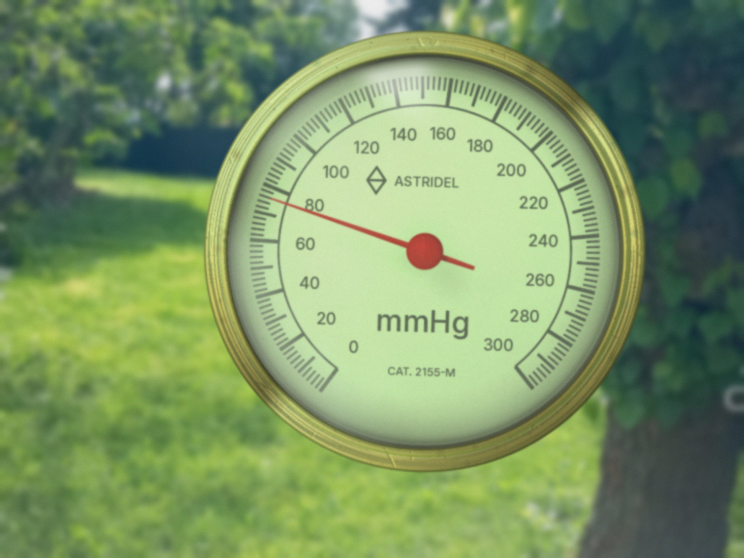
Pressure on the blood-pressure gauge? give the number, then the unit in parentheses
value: 76 (mmHg)
